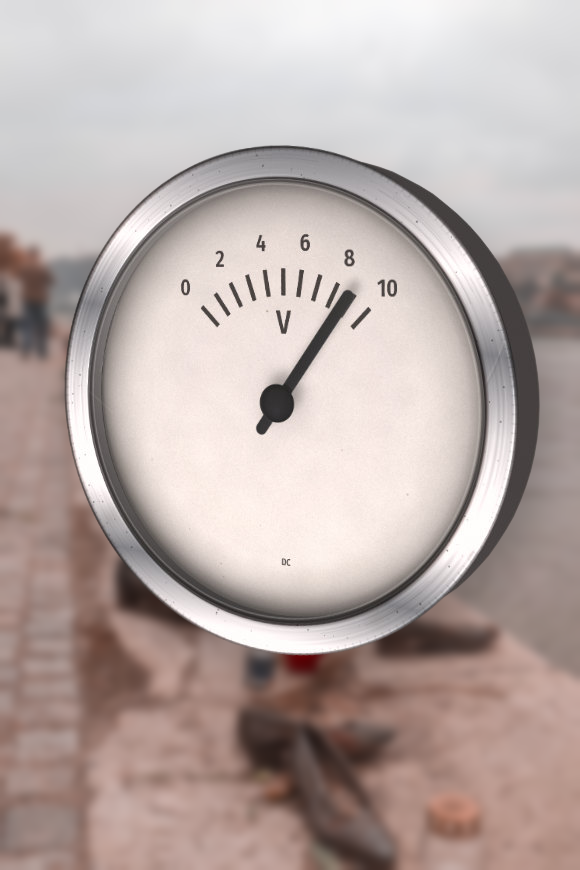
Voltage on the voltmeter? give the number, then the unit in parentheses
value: 9 (V)
